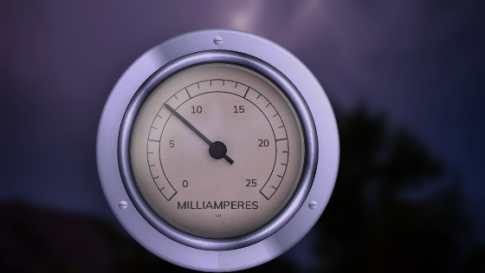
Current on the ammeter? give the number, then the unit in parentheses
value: 8 (mA)
